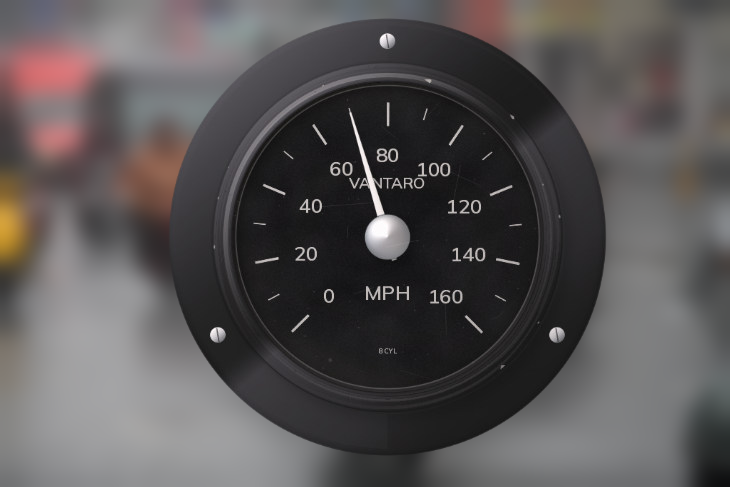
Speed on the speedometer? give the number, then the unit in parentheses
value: 70 (mph)
